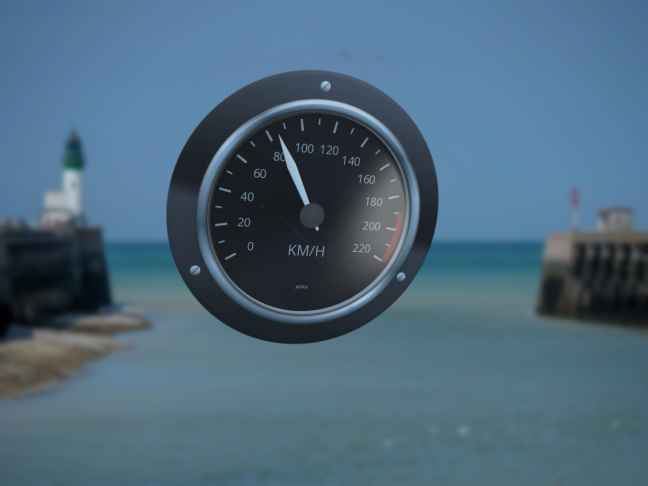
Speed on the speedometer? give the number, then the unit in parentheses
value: 85 (km/h)
